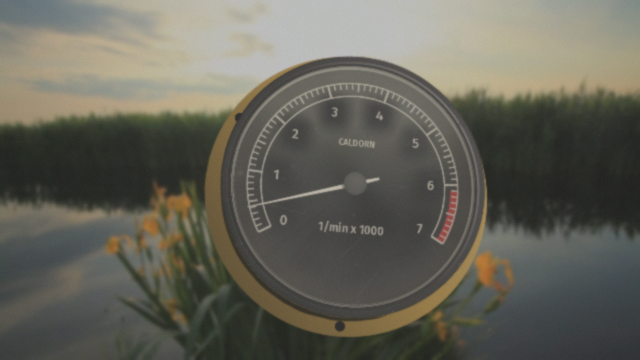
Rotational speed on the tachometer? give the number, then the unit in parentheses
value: 400 (rpm)
